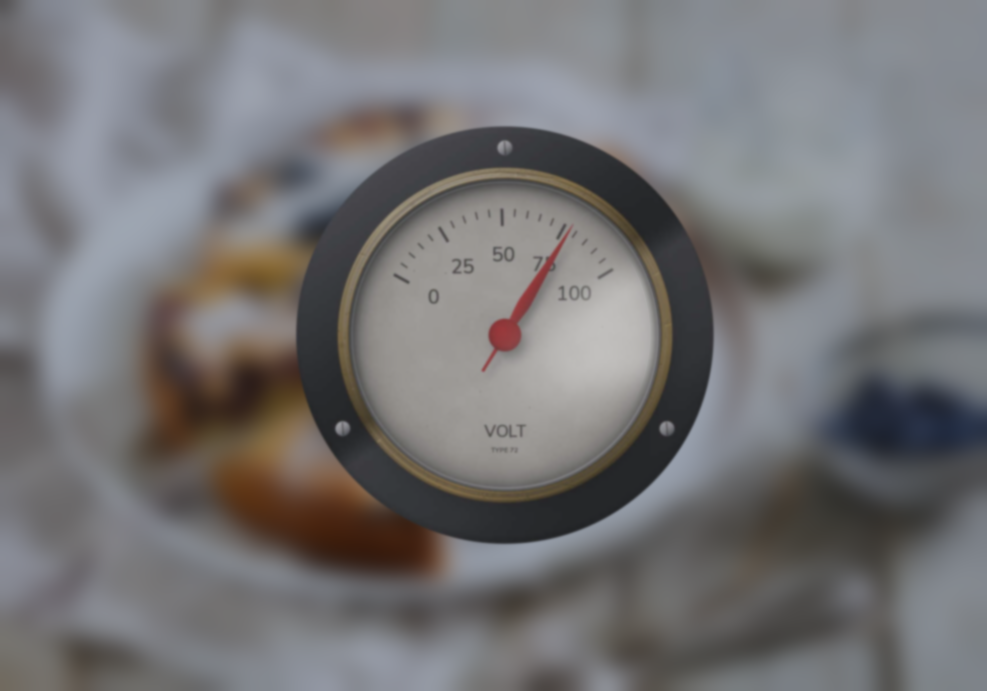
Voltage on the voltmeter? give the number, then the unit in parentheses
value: 77.5 (V)
